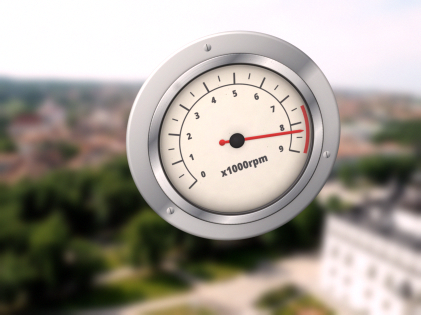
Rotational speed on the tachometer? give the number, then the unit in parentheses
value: 8250 (rpm)
